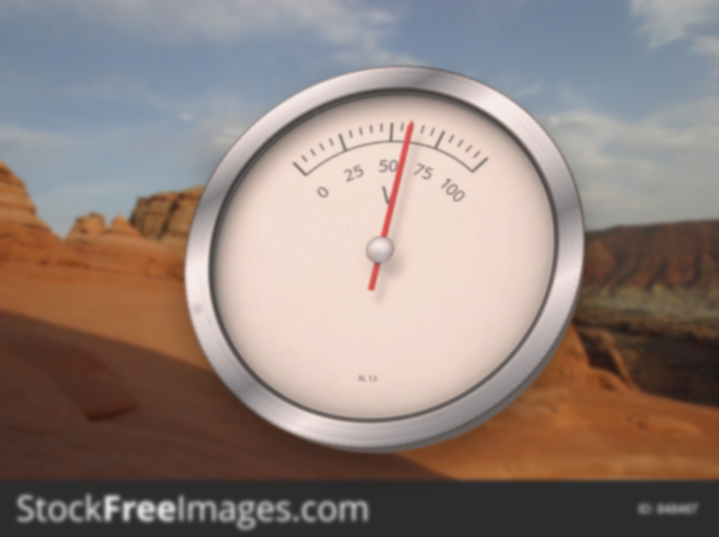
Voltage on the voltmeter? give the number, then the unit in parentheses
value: 60 (V)
